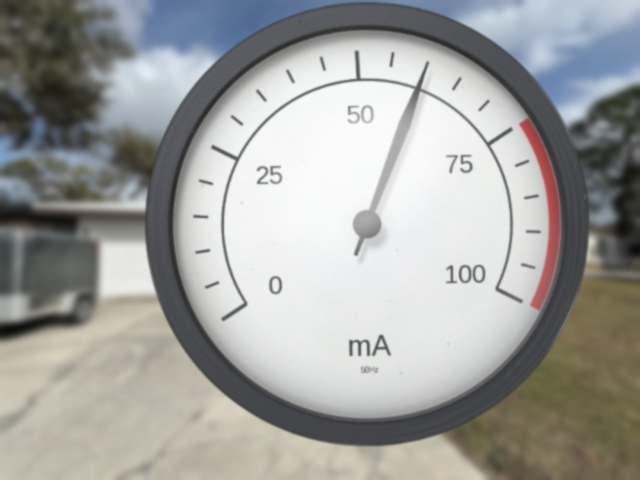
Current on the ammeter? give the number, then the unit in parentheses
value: 60 (mA)
